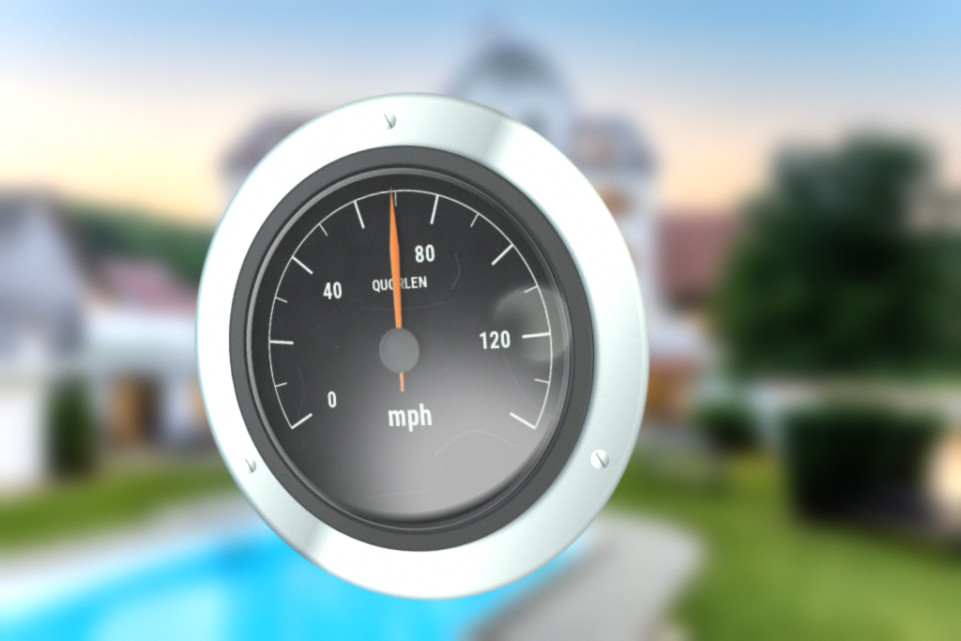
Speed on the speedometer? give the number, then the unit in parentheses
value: 70 (mph)
